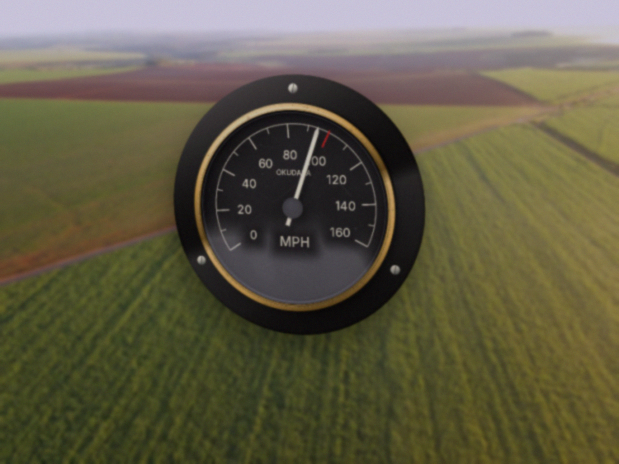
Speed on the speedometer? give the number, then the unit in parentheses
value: 95 (mph)
